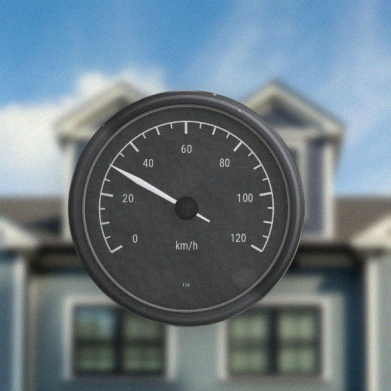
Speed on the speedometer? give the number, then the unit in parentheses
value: 30 (km/h)
